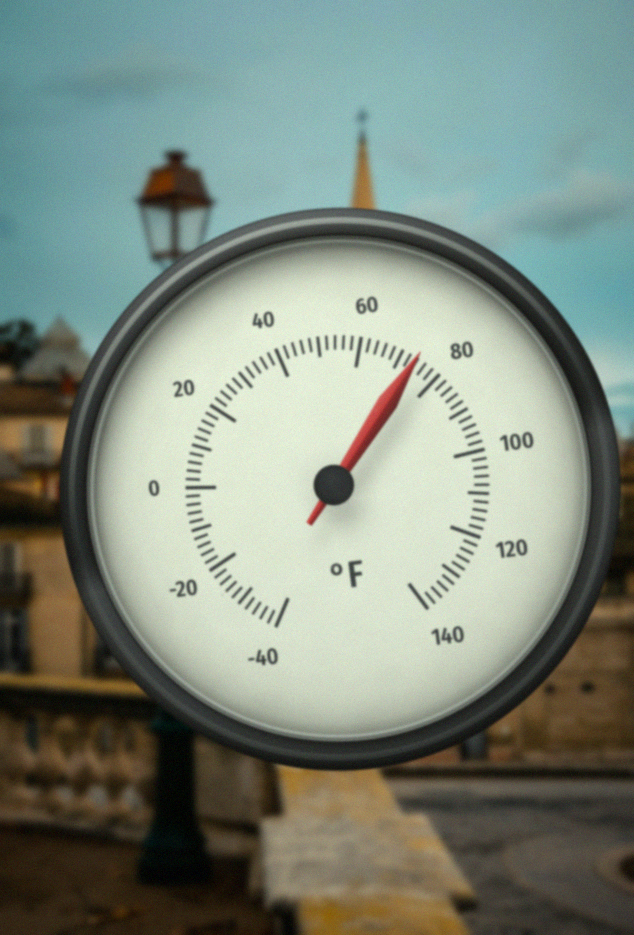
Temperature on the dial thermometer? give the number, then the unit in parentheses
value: 74 (°F)
